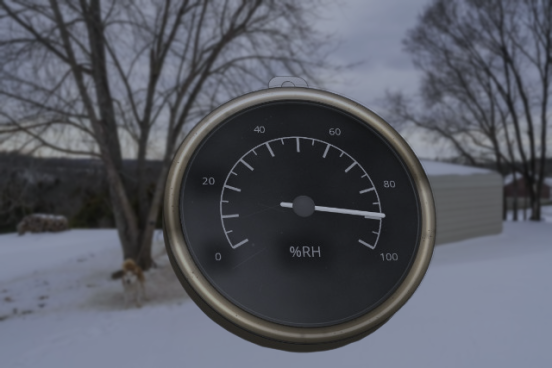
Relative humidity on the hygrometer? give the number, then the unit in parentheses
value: 90 (%)
